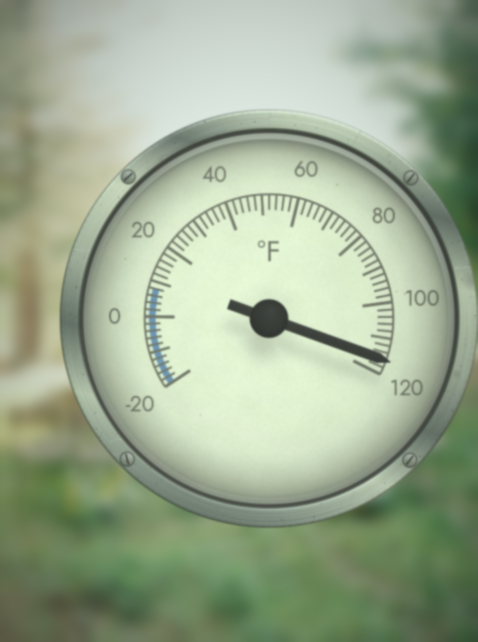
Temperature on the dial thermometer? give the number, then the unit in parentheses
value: 116 (°F)
